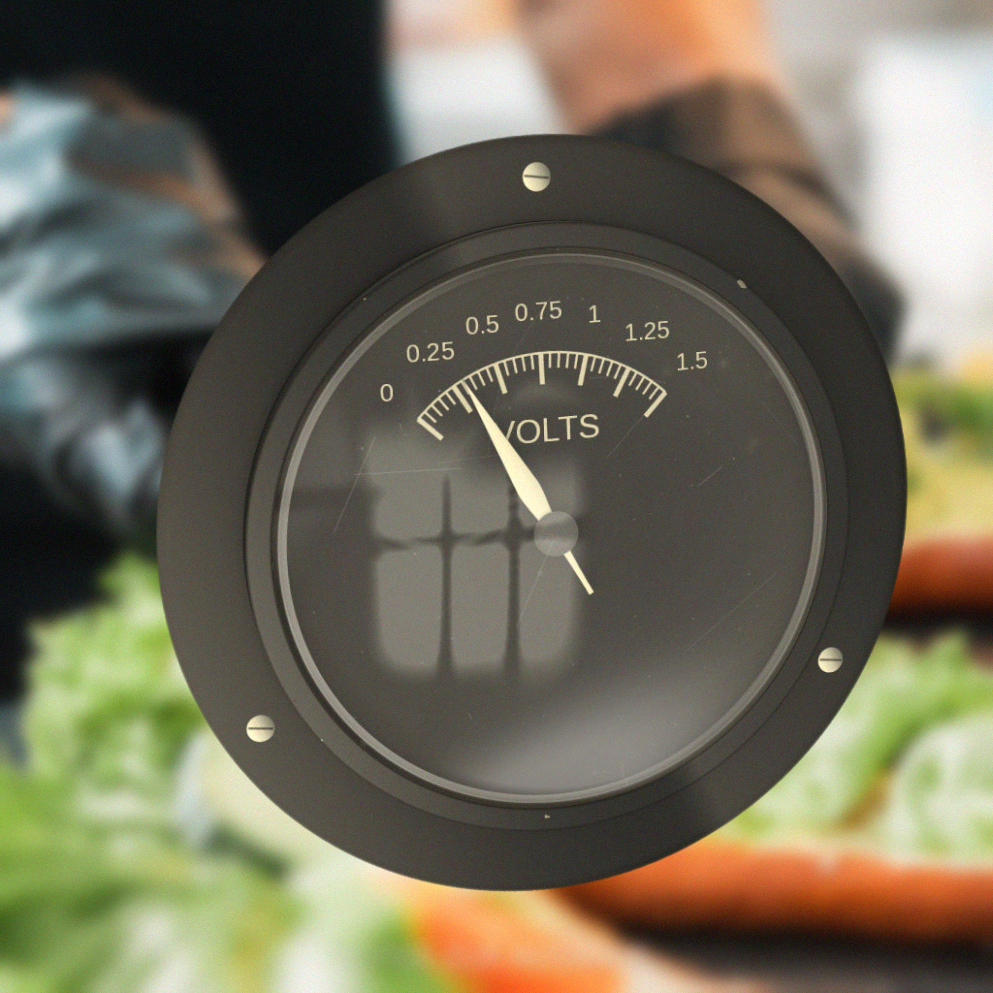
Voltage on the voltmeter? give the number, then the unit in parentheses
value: 0.3 (V)
